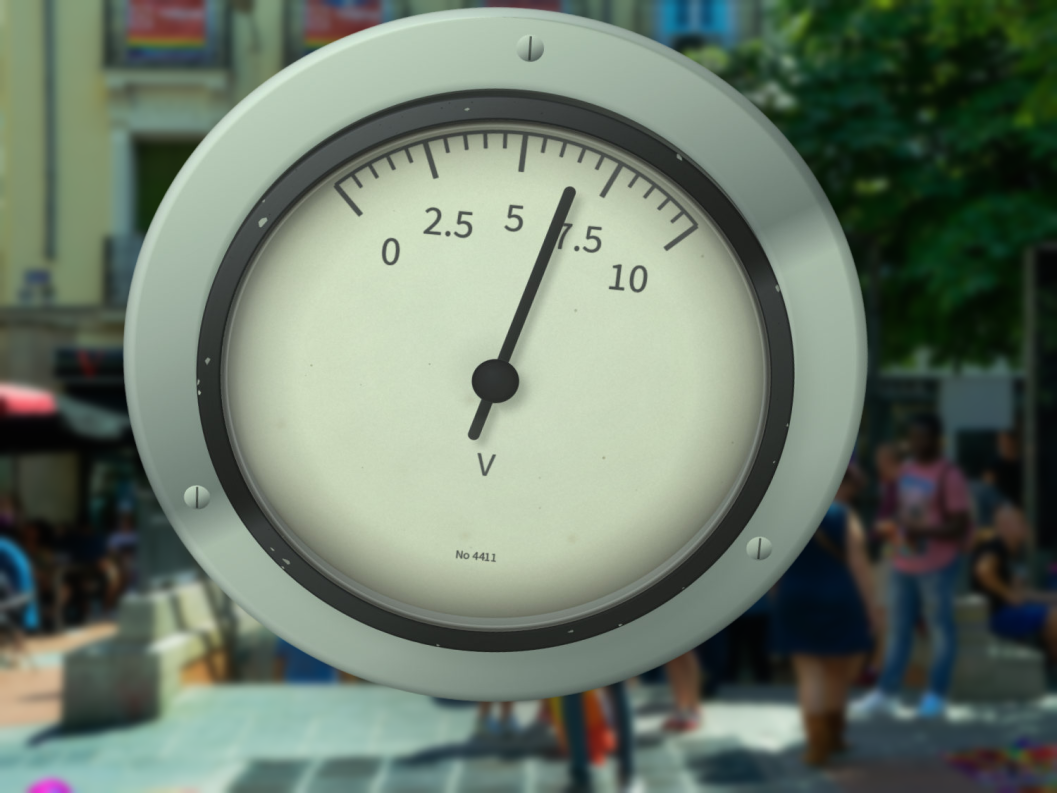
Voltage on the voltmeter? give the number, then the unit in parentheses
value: 6.5 (V)
